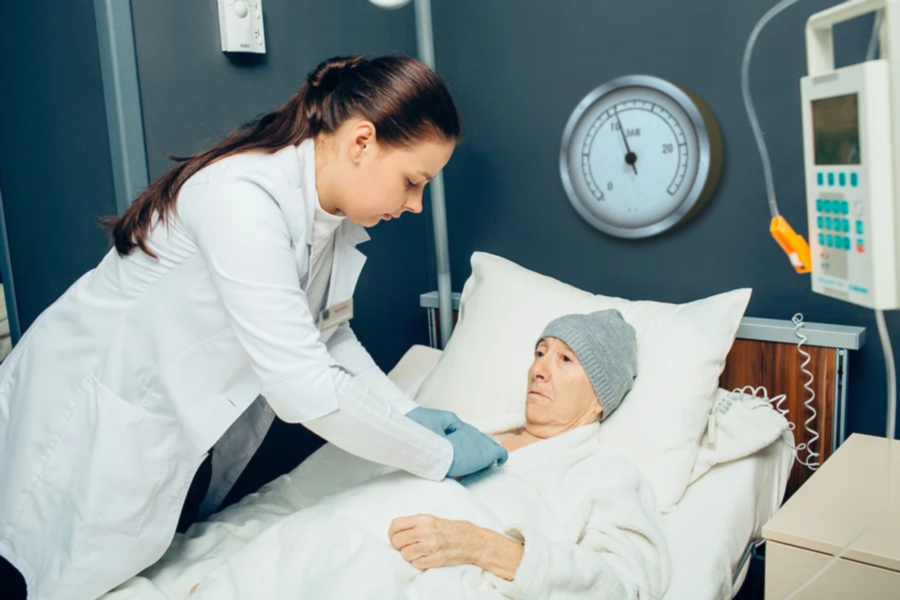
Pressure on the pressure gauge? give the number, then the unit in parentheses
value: 11 (bar)
